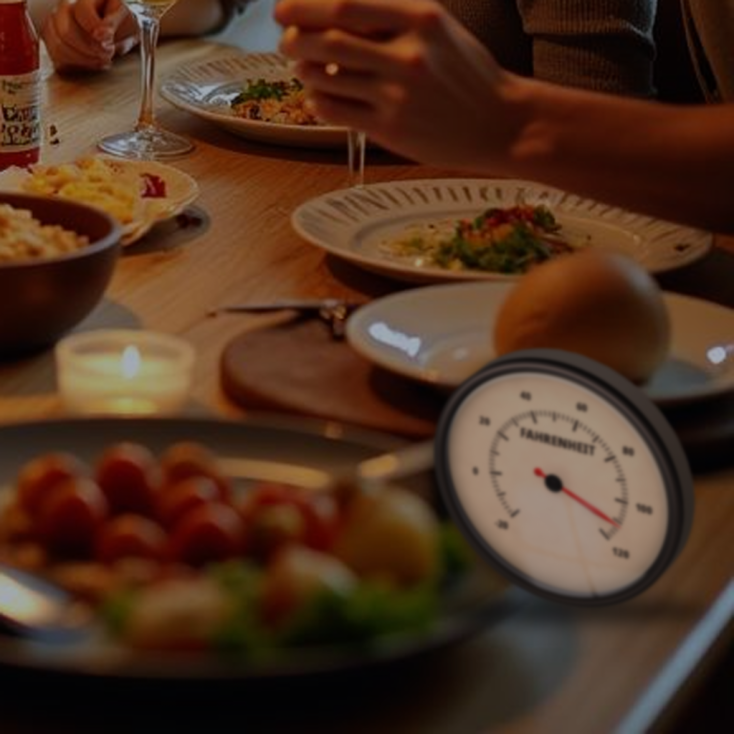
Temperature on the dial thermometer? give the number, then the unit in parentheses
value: 110 (°F)
